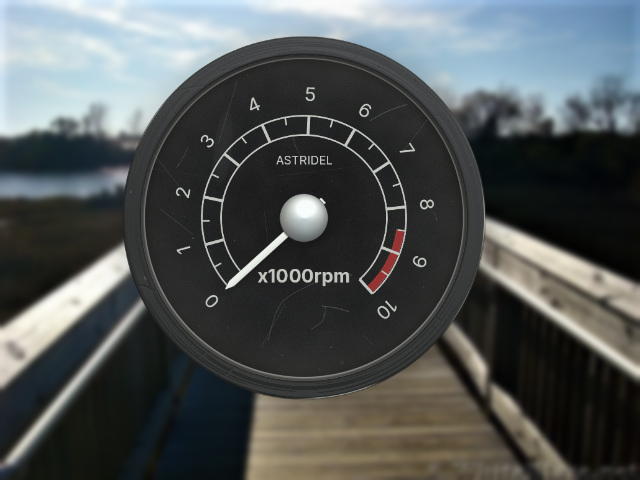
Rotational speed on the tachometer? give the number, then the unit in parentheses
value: 0 (rpm)
